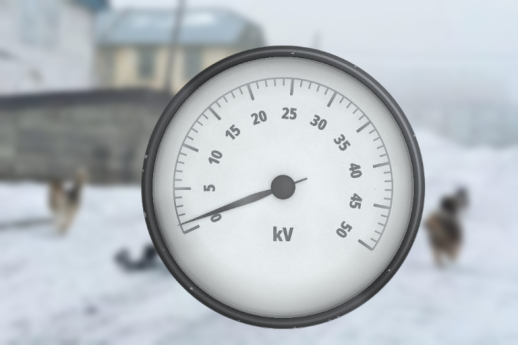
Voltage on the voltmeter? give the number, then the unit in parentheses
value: 1 (kV)
